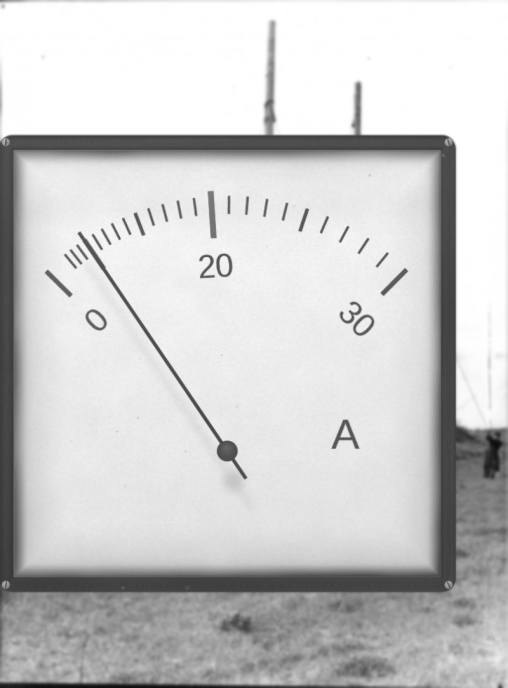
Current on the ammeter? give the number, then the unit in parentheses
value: 10 (A)
